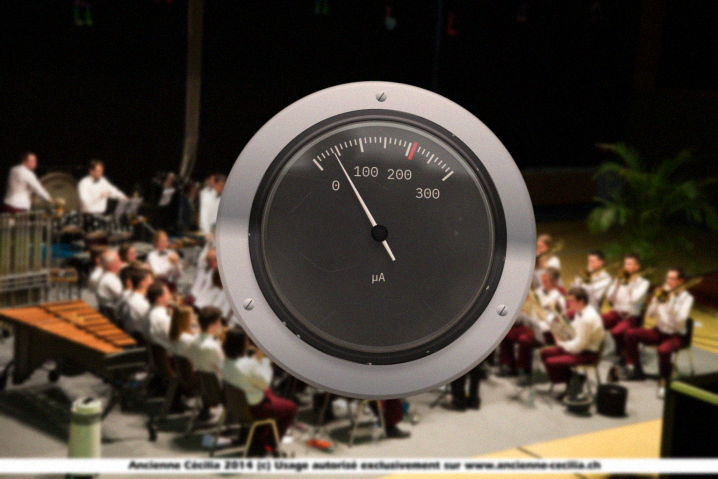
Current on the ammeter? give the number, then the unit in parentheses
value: 40 (µA)
